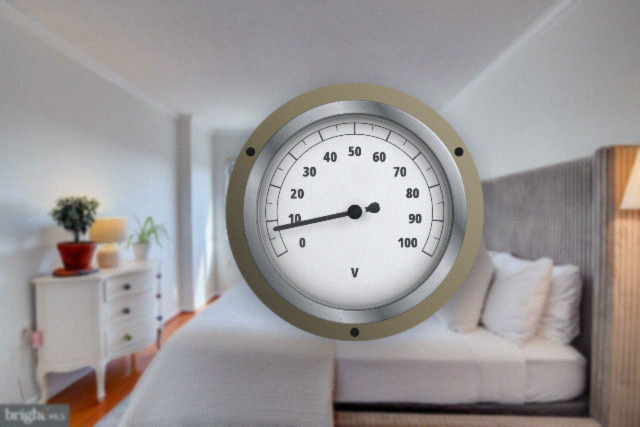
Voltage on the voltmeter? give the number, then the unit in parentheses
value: 7.5 (V)
